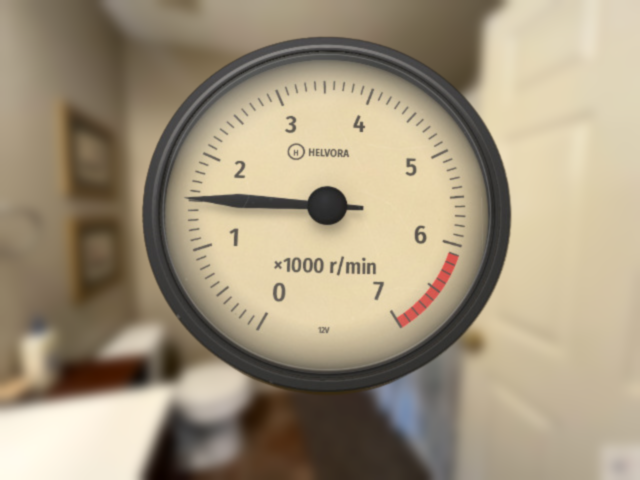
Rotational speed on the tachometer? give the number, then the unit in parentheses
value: 1500 (rpm)
